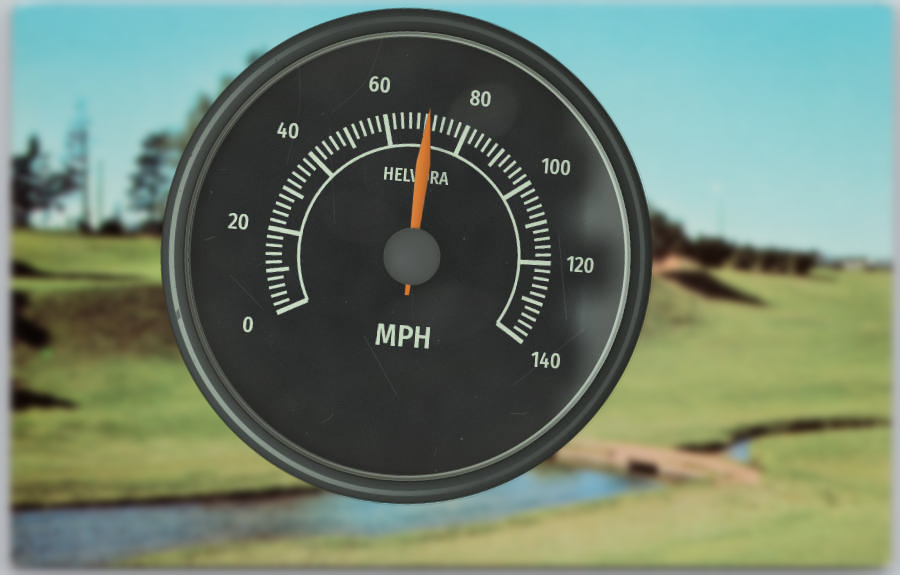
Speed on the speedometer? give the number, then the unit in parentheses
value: 70 (mph)
